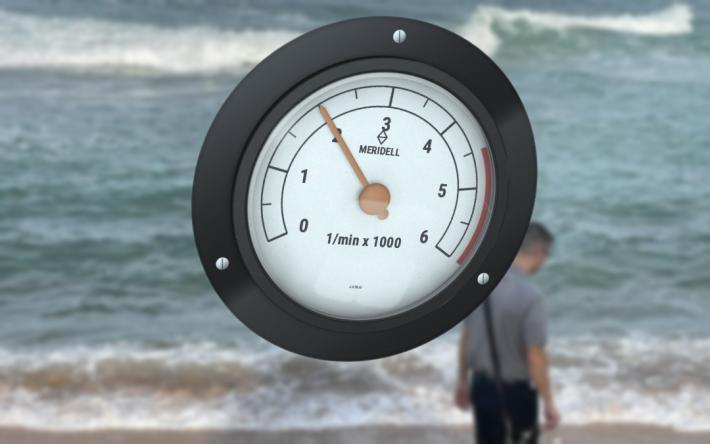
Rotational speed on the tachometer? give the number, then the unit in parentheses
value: 2000 (rpm)
